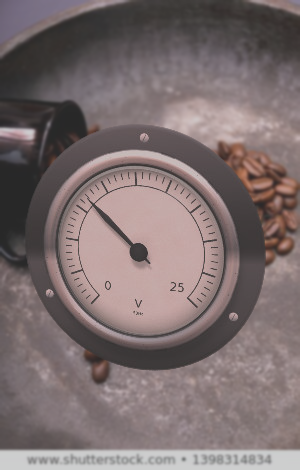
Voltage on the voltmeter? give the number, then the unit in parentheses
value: 8.5 (V)
